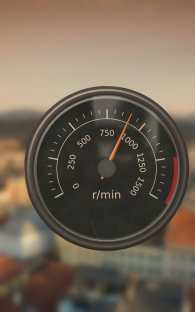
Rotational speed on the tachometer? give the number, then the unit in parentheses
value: 900 (rpm)
